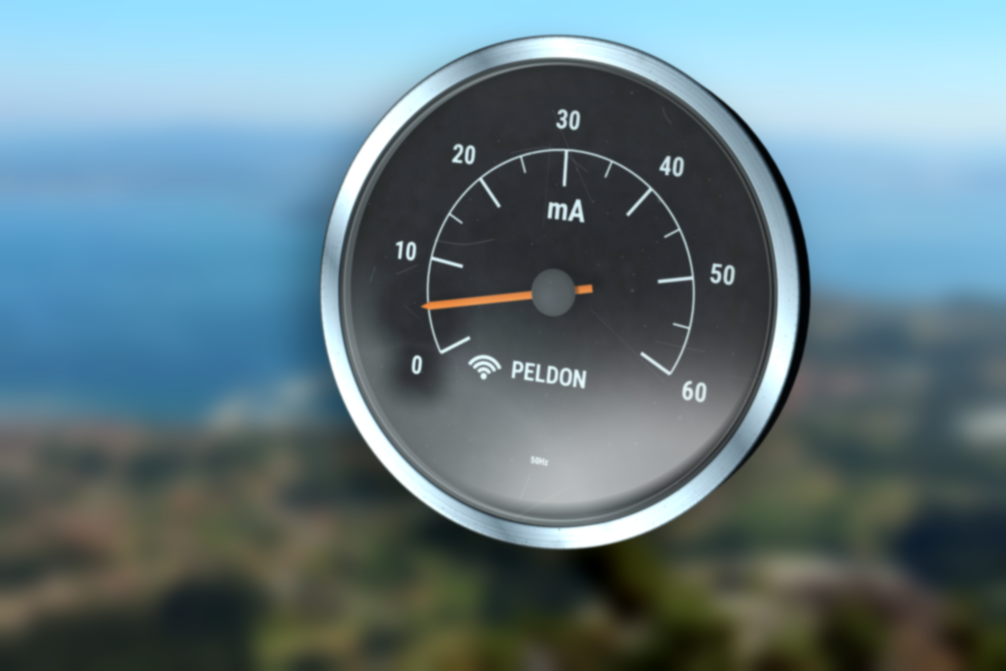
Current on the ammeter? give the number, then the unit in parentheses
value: 5 (mA)
